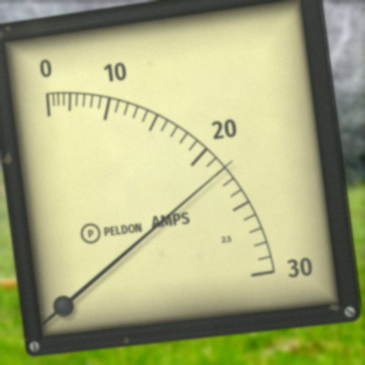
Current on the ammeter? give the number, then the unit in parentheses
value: 22 (A)
